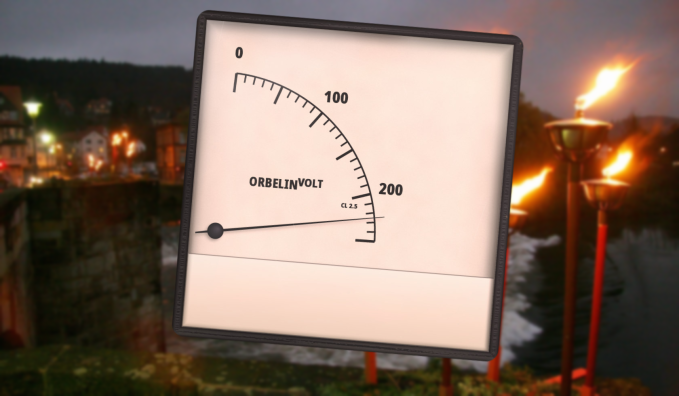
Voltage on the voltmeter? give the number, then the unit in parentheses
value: 225 (V)
